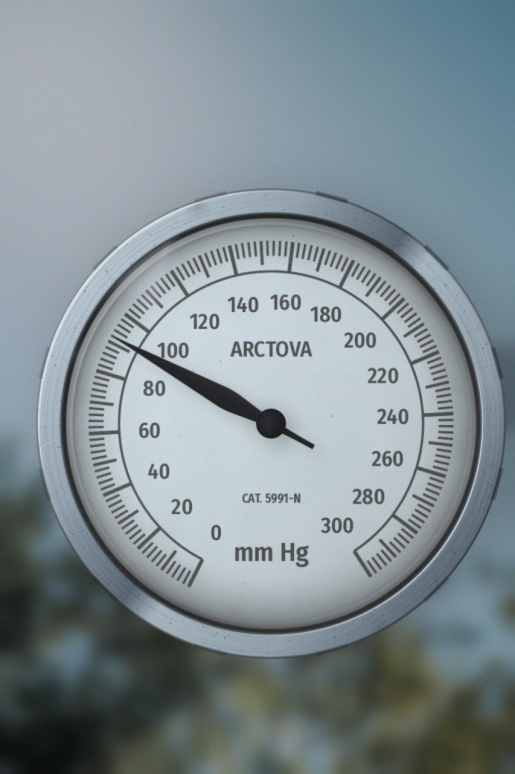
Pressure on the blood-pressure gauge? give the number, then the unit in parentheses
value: 92 (mmHg)
